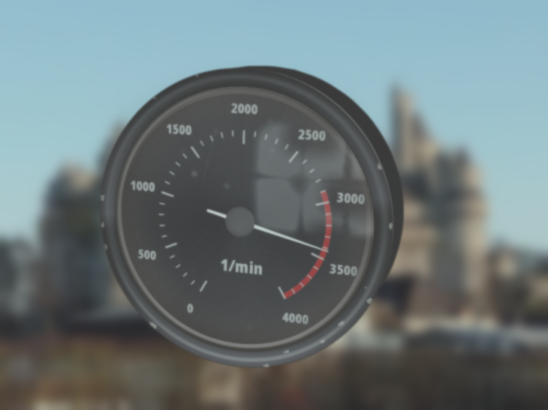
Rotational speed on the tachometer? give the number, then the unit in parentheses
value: 3400 (rpm)
